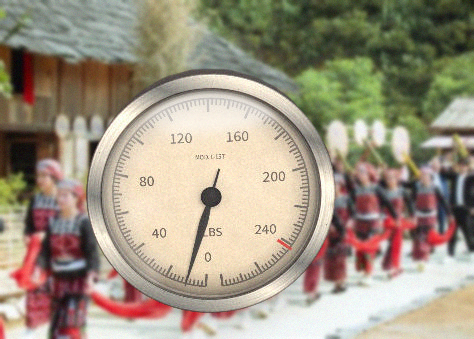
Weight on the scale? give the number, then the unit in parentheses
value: 10 (lb)
